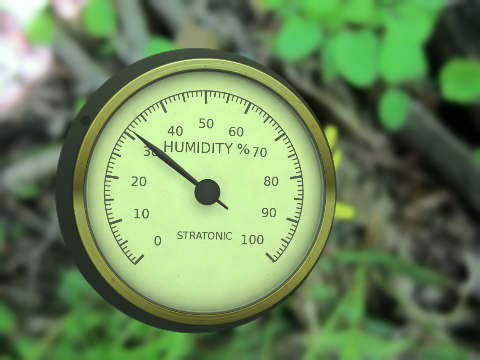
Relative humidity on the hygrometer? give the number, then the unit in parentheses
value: 31 (%)
